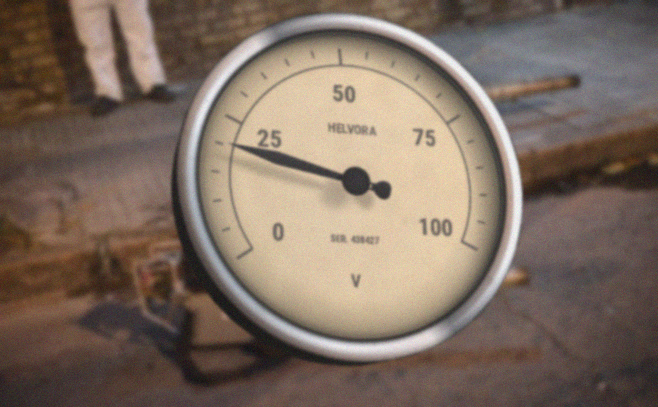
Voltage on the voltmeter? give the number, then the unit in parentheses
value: 20 (V)
